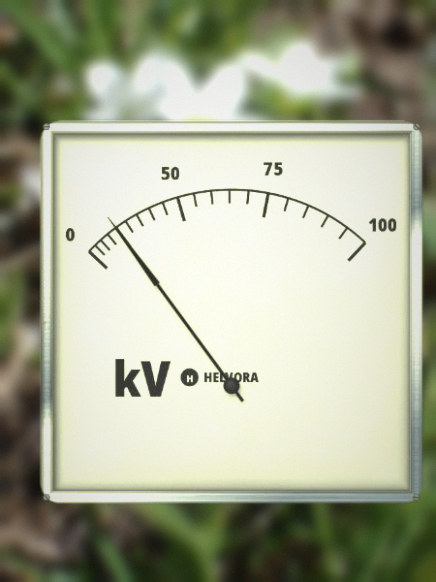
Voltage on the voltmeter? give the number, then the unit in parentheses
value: 25 (kV)
